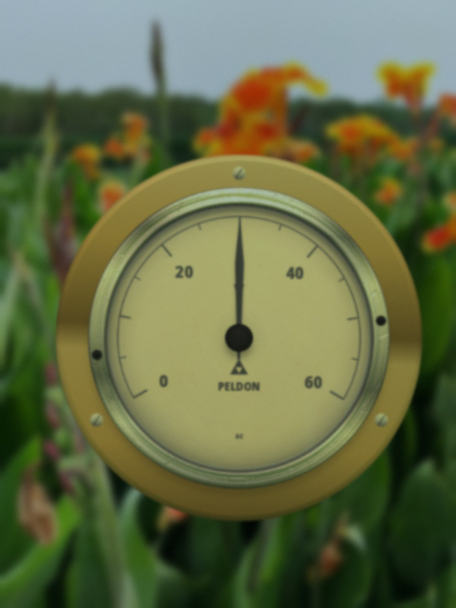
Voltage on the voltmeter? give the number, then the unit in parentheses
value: 30 (V)
